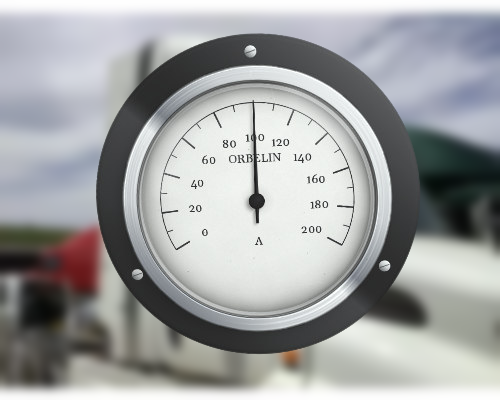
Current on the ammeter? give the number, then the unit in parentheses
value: 100 (A)
